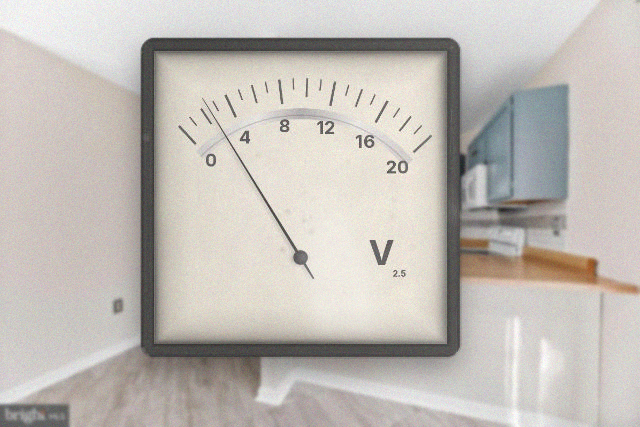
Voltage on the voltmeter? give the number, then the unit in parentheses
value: 2.5 (V)
